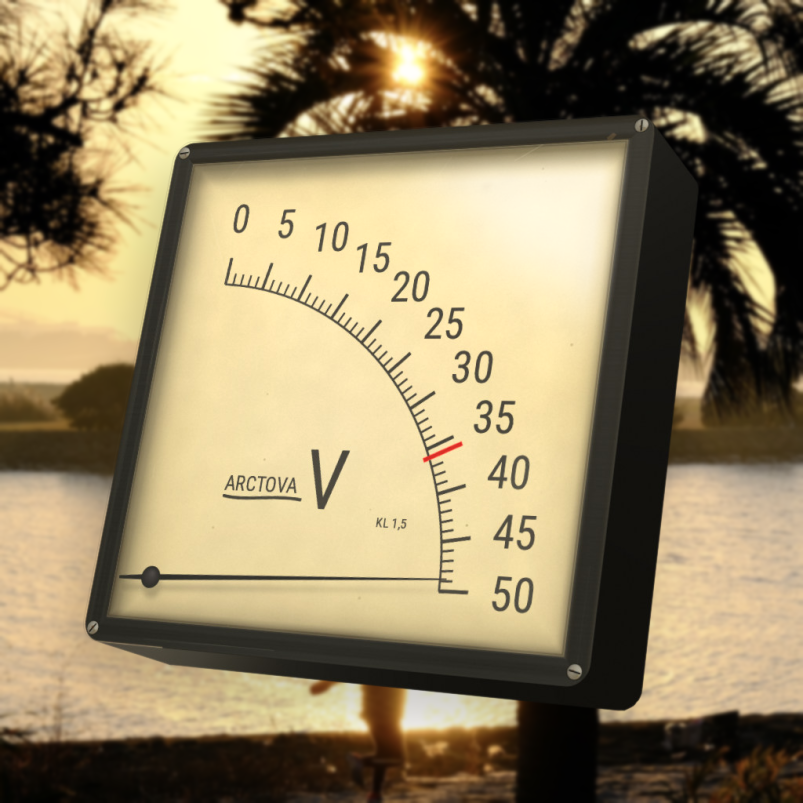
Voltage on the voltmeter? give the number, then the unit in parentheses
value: 49 (V)
